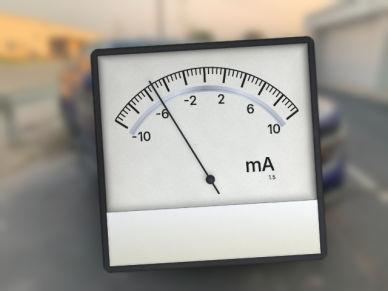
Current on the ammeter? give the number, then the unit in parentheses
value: -5.2 (mA)
